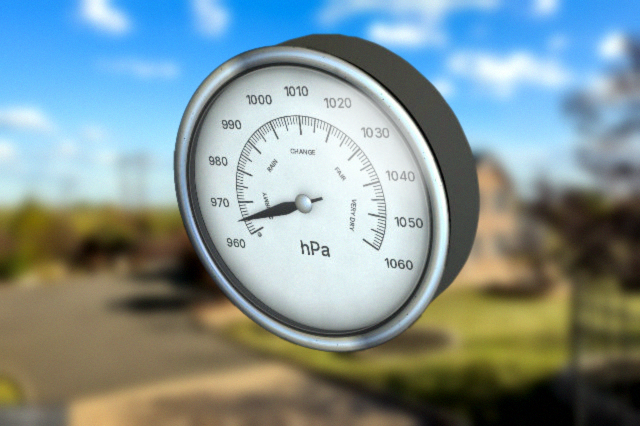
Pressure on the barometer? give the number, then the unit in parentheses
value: 965 (hPa)
